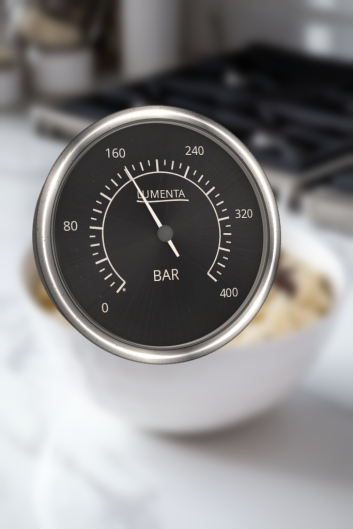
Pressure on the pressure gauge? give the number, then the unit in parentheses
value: 160 (bar)
